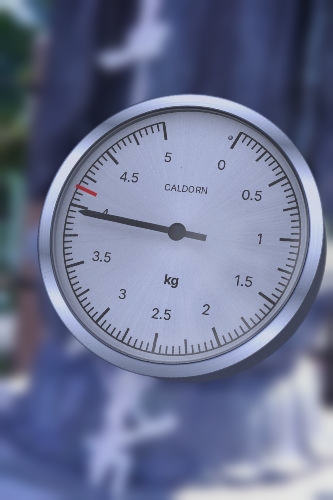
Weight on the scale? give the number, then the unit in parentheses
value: 3.95 (kg)
